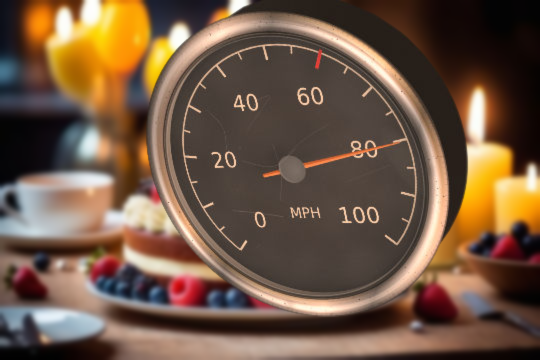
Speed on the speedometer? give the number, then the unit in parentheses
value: 80 (mph)
